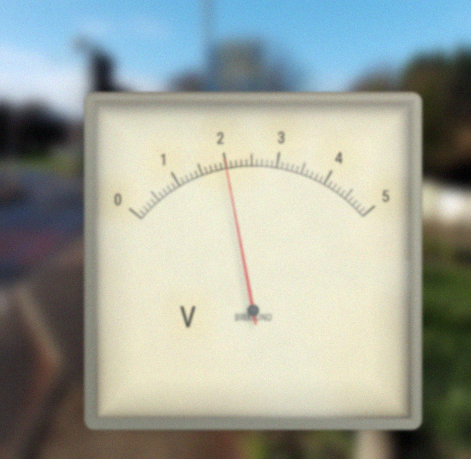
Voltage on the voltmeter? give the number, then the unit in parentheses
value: 2 (V)
